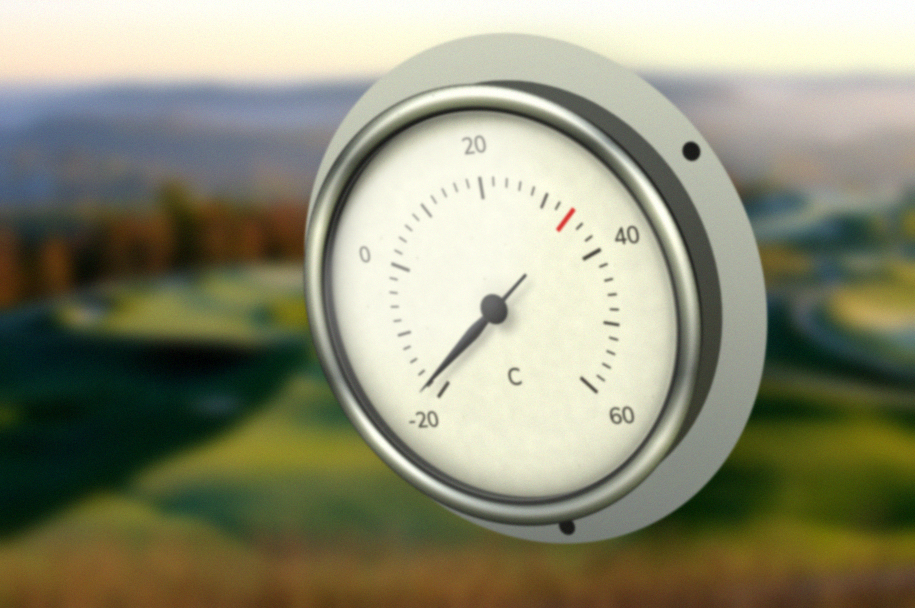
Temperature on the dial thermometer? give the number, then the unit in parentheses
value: -18 (°C)
